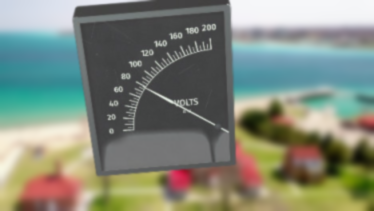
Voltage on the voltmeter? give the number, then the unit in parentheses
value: 80 (V)
